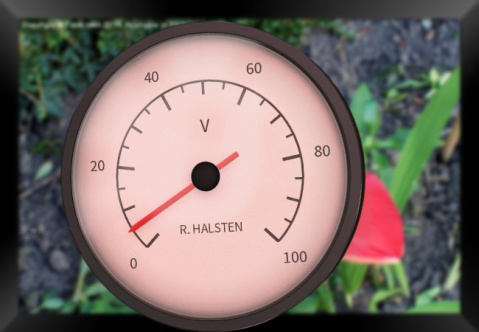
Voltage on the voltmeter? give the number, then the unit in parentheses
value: 5 (V)
